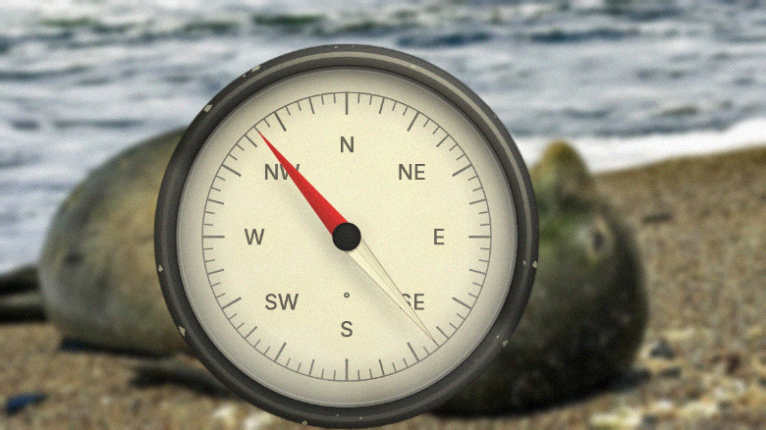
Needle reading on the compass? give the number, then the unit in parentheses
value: 320 (°)
